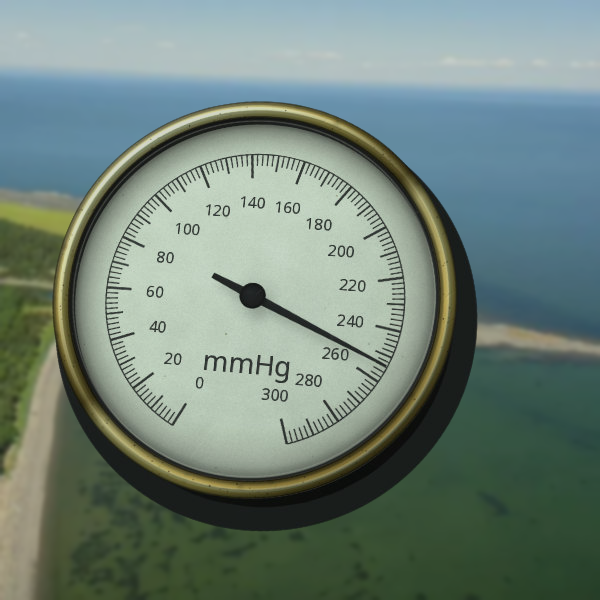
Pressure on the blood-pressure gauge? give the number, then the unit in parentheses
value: 254 (mmHg)
